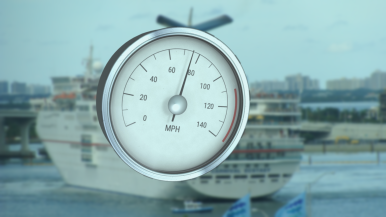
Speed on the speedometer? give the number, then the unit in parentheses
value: 75 (mph)
